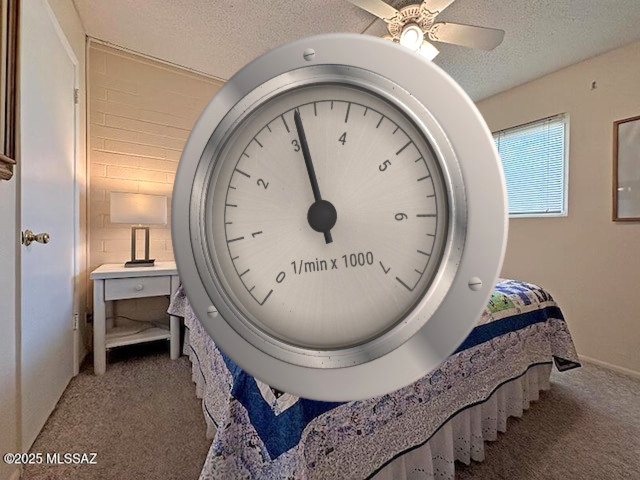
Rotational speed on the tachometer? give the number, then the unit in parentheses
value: 3250 (rpm)
